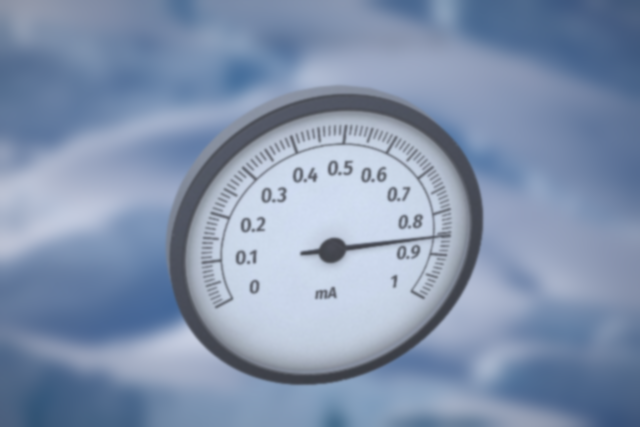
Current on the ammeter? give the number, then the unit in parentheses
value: 0.85 (mA)
